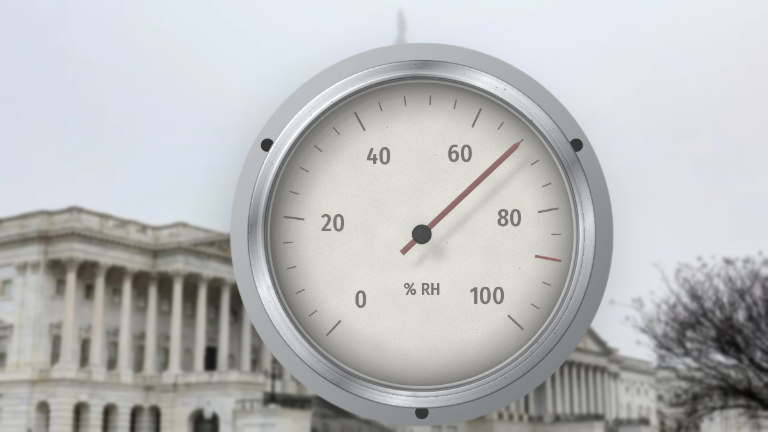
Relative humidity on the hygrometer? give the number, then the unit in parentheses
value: 68 (%)
